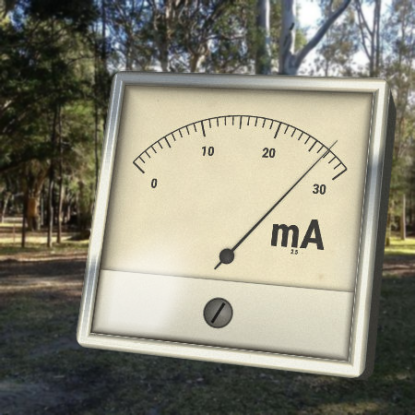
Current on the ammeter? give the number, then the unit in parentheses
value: 27 (mA)
